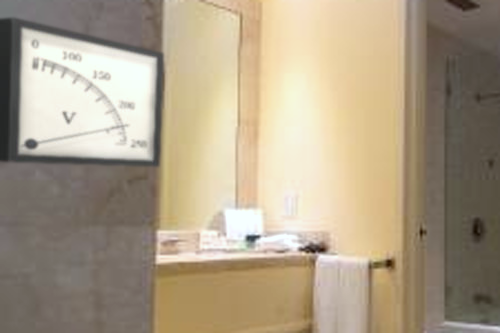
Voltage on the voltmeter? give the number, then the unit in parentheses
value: 225 (V)
